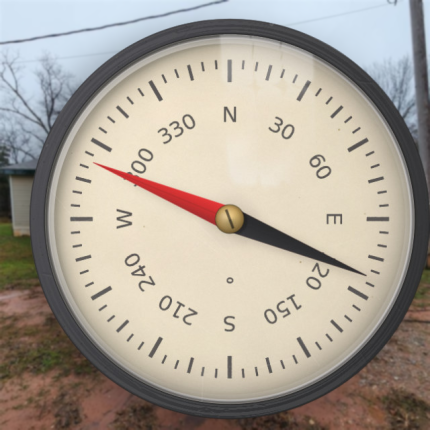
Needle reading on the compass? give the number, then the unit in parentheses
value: 292.5 (°)
